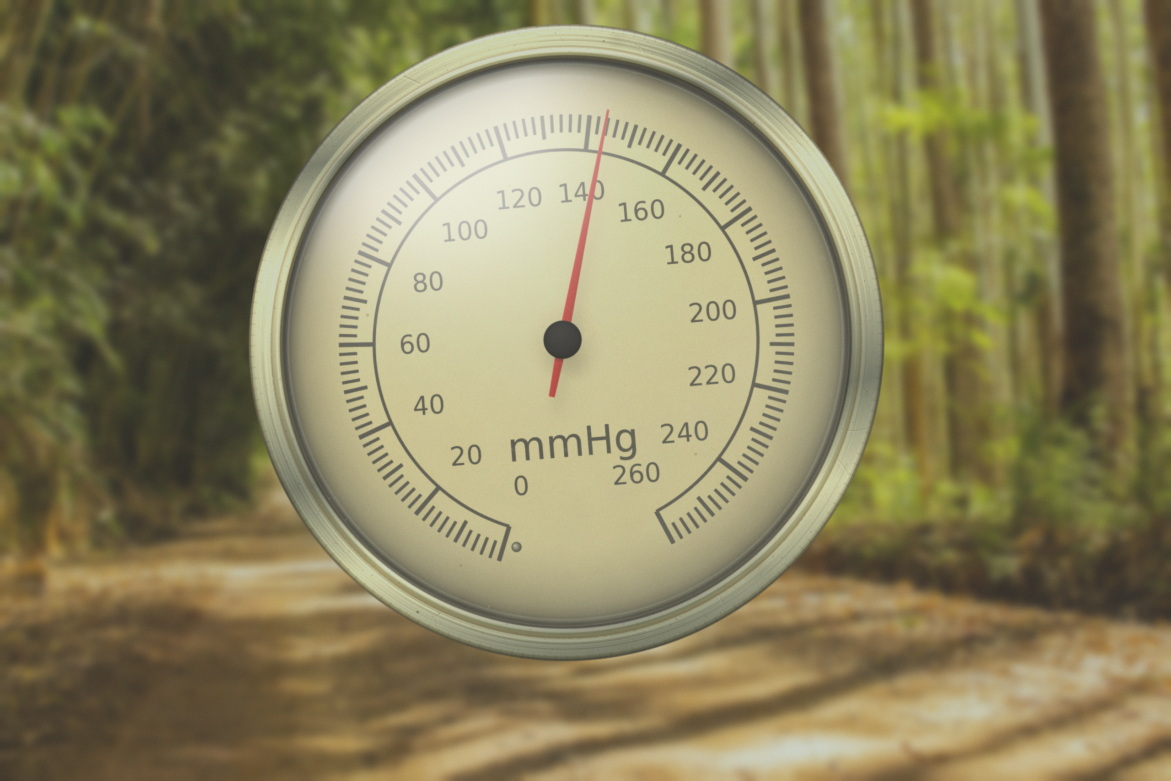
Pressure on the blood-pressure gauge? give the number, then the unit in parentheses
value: 144 (mmHg)
